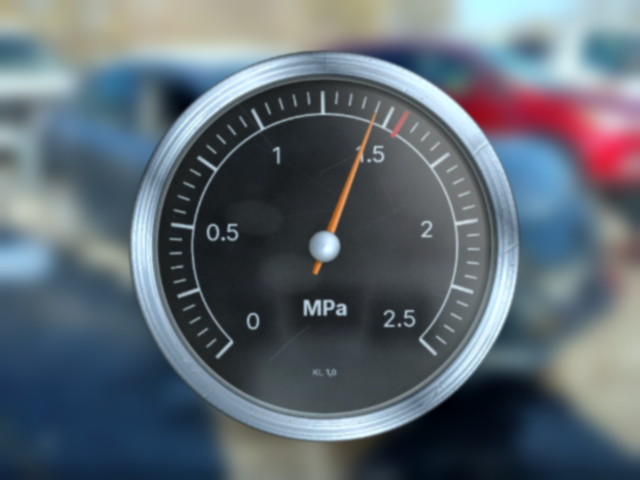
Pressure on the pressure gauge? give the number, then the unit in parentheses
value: 1.45 (MPa)
